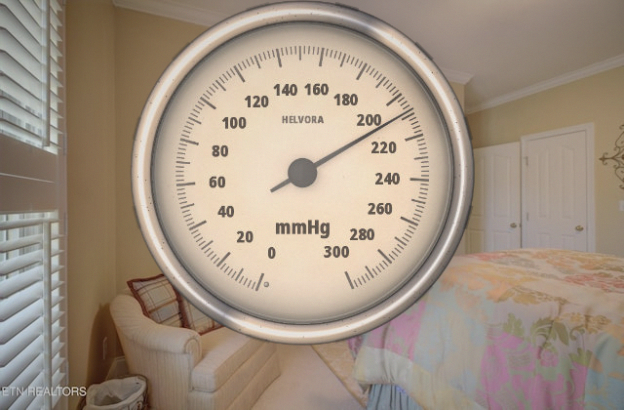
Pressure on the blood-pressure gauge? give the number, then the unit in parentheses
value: 208 (mmHg)
